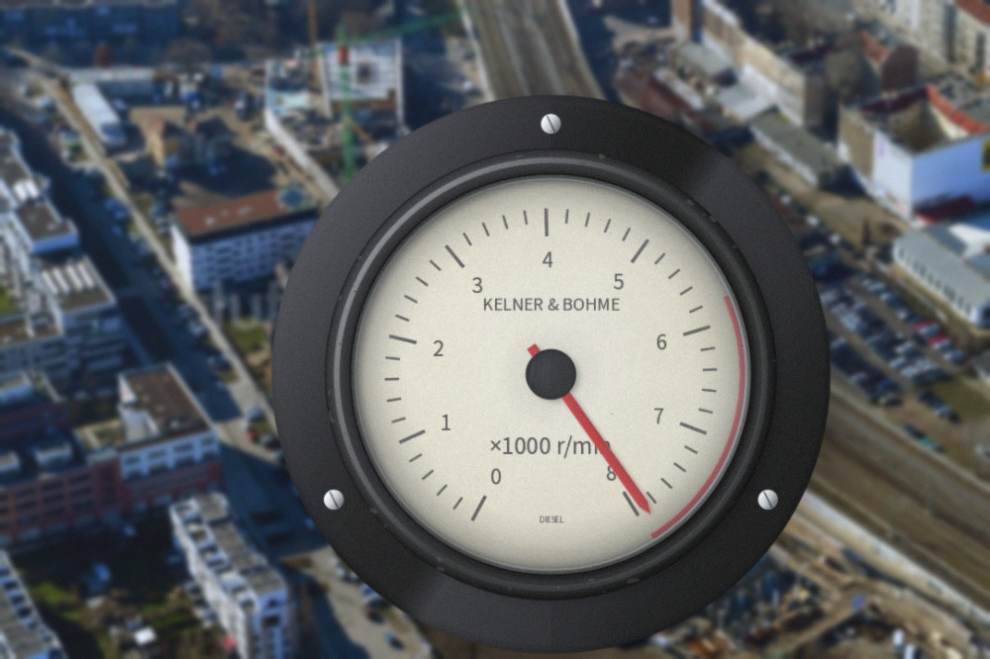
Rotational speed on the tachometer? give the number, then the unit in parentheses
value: 7900 (rpm)
